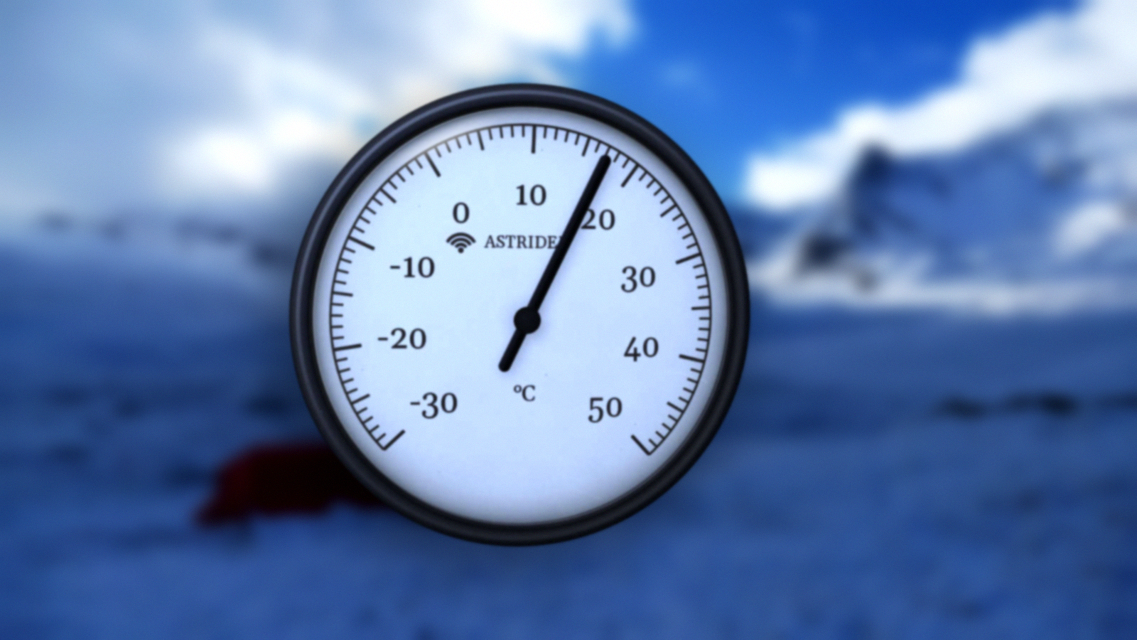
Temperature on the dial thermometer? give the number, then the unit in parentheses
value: 17 (°C)
